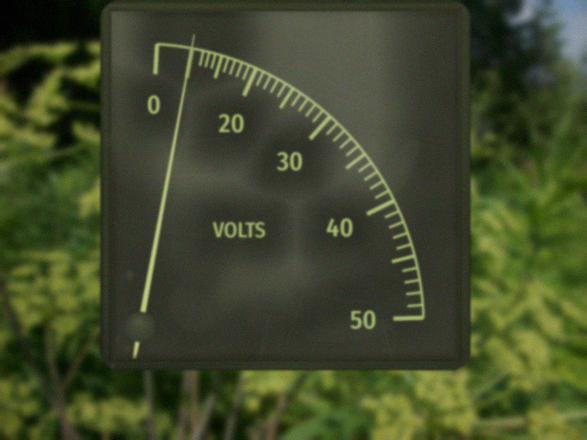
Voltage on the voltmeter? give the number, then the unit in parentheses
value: 10 (V)
